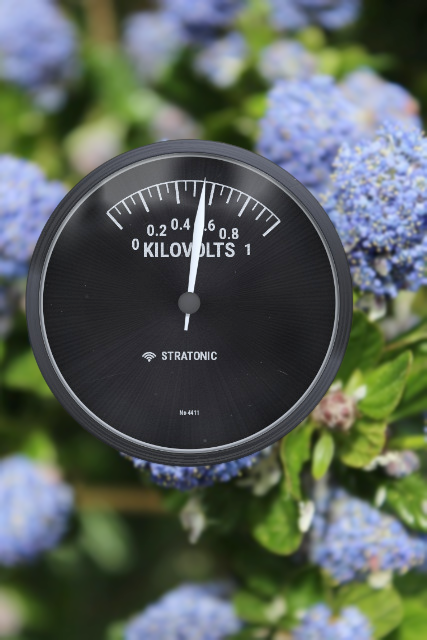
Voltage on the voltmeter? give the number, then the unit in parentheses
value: 0.55 (kV)
